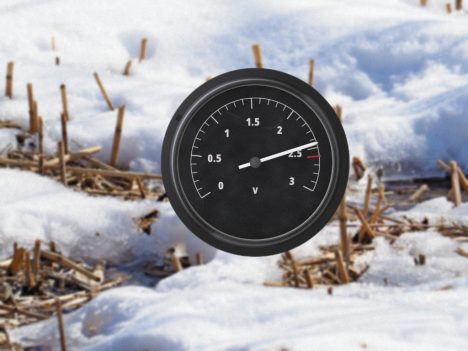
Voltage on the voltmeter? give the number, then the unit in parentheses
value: 2.45 (V)
